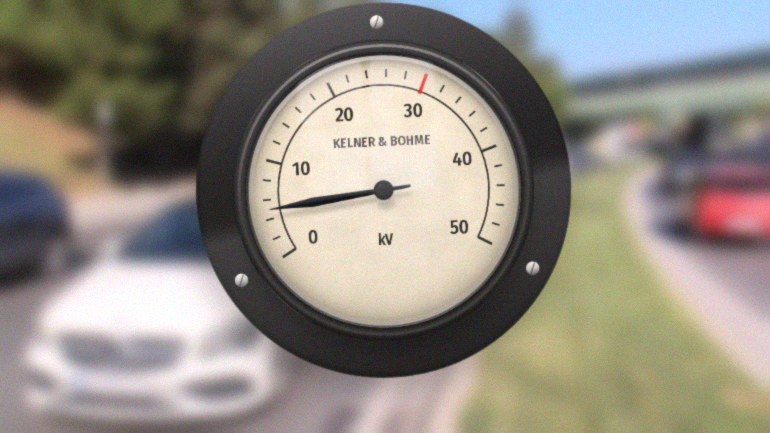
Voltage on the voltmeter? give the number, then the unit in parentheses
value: 5 (kV)
